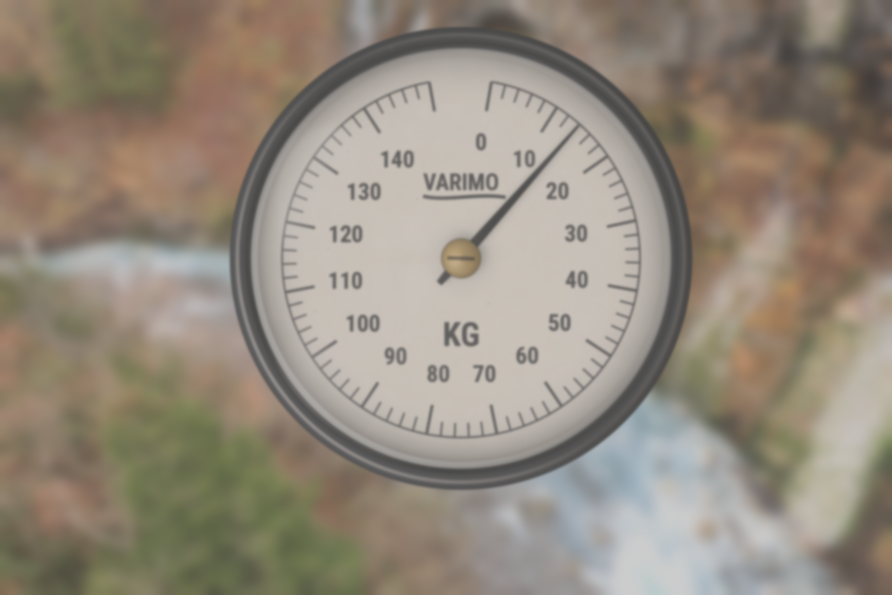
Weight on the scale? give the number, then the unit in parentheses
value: 14 (kg)
